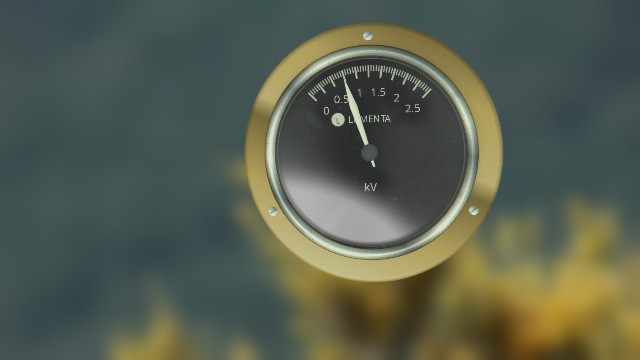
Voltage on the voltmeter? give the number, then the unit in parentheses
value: 0.75 (kV)
